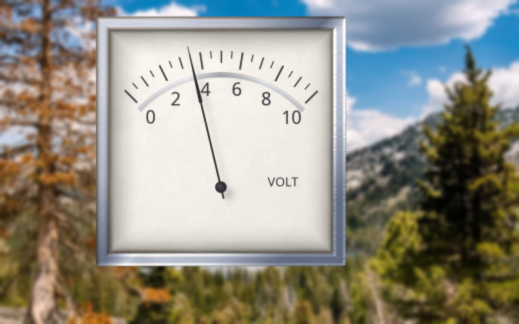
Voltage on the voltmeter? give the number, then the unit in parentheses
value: 3.5 (V)
